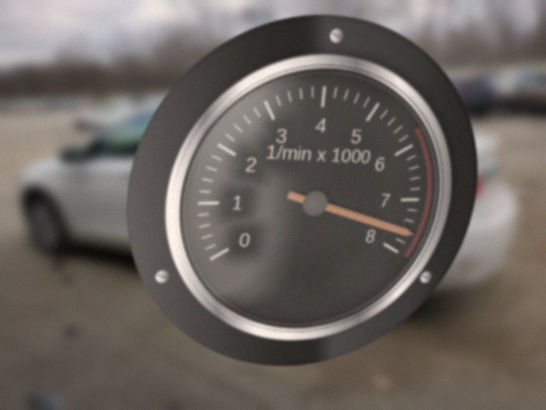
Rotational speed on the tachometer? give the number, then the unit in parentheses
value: 7600 (rpm)
